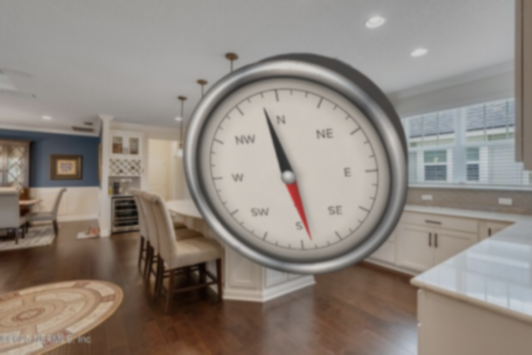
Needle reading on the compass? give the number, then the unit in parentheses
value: 170 (°)
